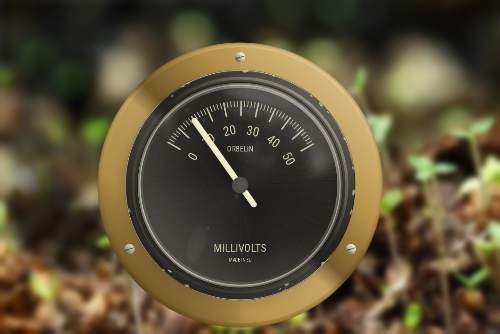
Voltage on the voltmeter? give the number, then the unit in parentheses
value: 10 (mV)
